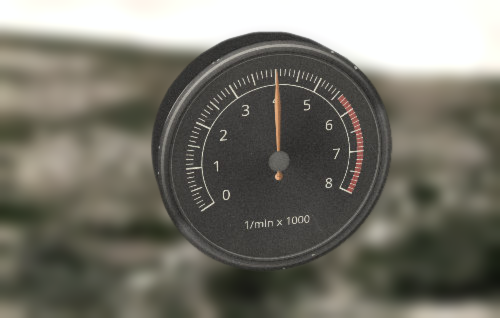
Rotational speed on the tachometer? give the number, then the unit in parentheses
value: 4000 (rpm)
